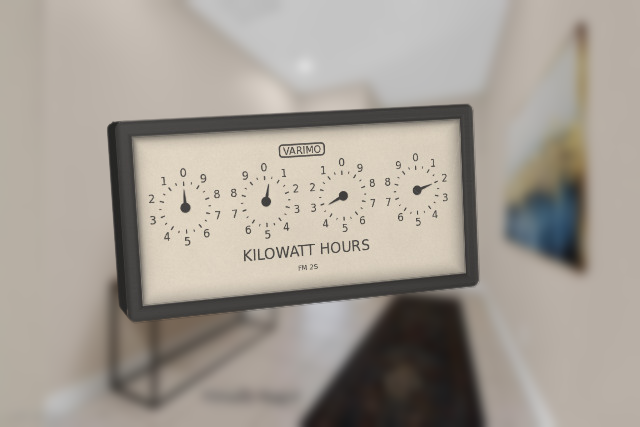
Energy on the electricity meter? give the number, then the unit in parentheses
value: 32 (kWh)
